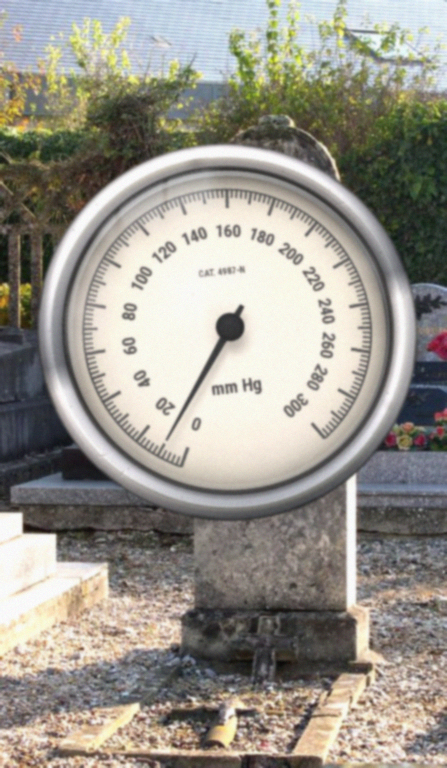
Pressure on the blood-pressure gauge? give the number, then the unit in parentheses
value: 10 (mmHg)
